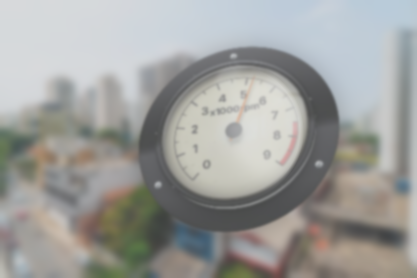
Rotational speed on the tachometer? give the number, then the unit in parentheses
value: 5250 (rpm)
